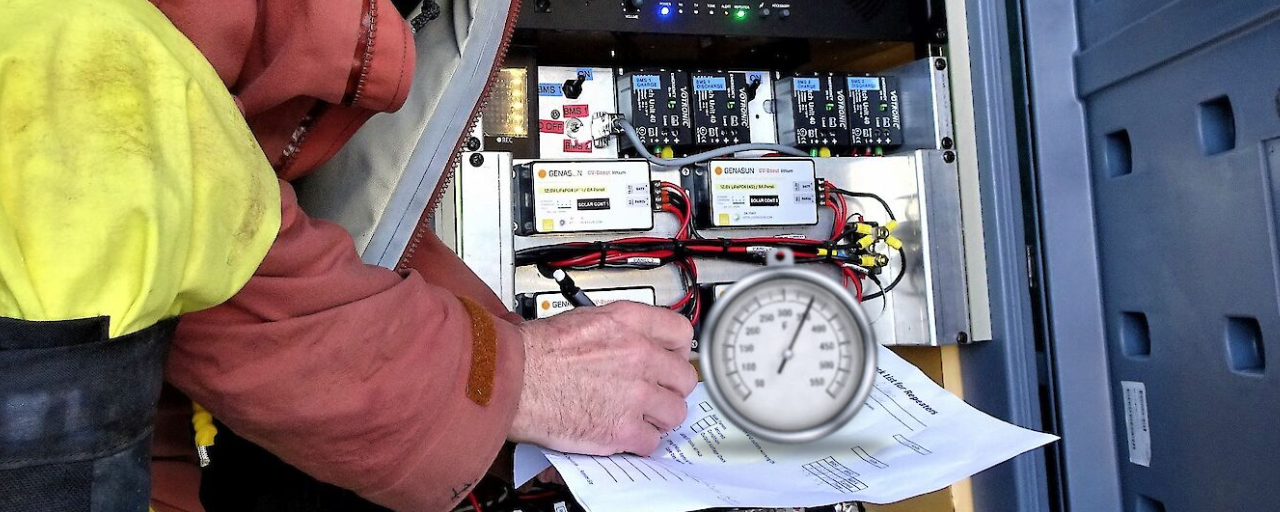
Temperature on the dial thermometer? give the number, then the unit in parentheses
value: 350 (°F)
